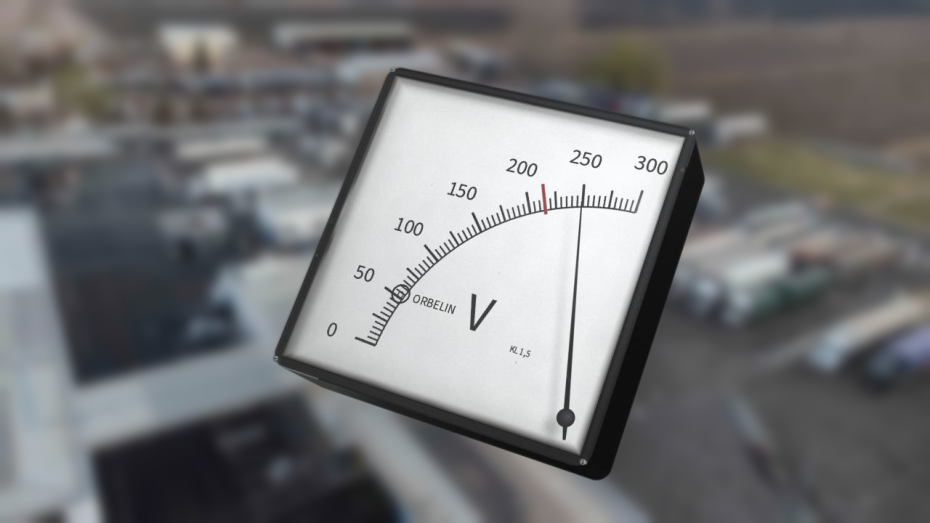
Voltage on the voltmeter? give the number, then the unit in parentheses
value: 250 (V)
